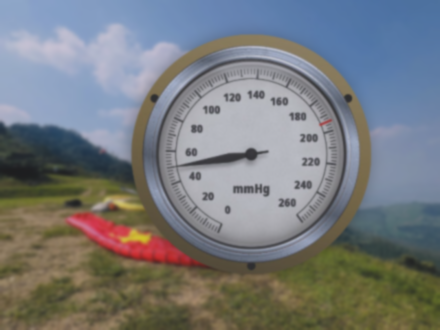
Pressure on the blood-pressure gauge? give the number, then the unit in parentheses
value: 50 (mmHg)
